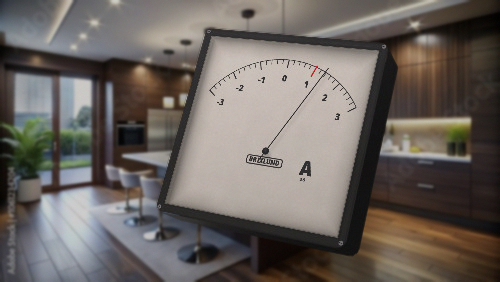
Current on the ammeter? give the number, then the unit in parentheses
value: 1.4 (A)
